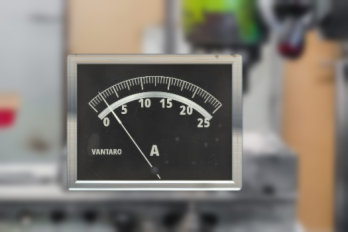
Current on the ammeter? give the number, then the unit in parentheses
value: 2.5 (A)
